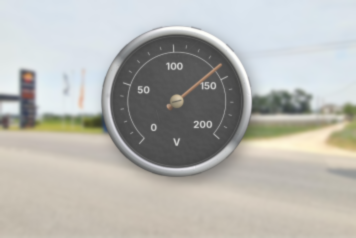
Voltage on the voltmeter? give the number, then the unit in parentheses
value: 140 (V)
